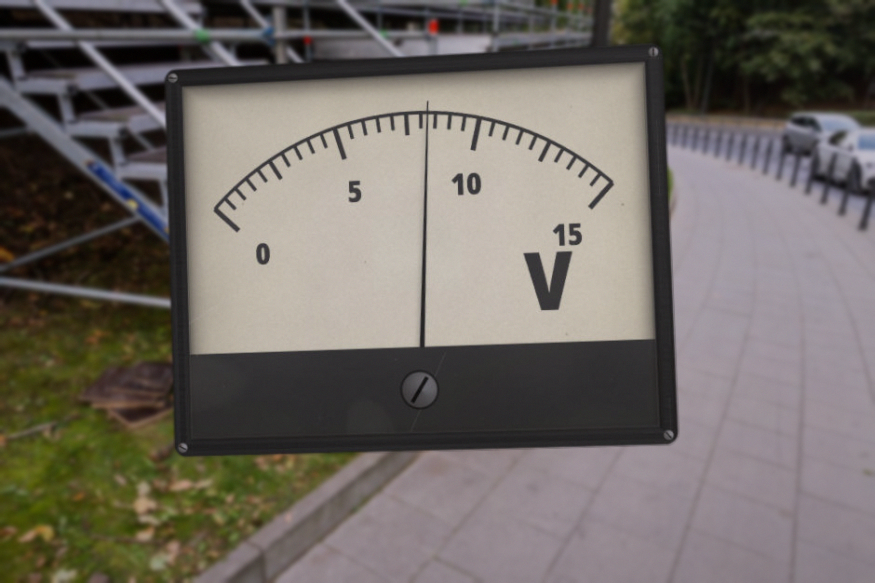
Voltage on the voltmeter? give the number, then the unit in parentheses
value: 8.25 (V)
